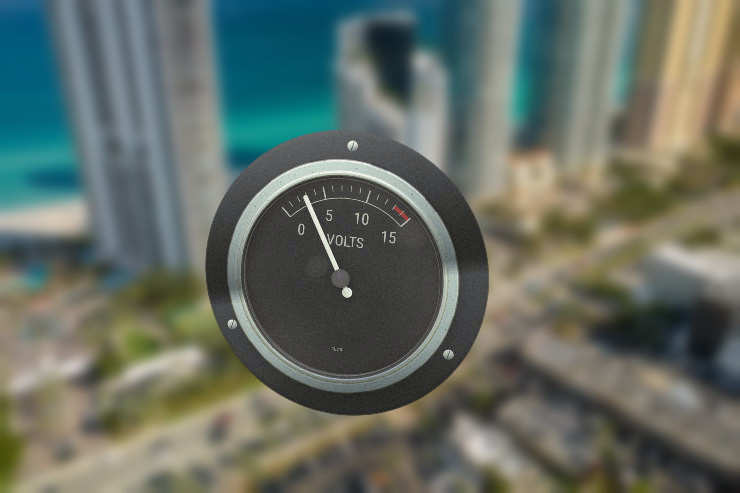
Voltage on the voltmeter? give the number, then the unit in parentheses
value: 3 (V)
